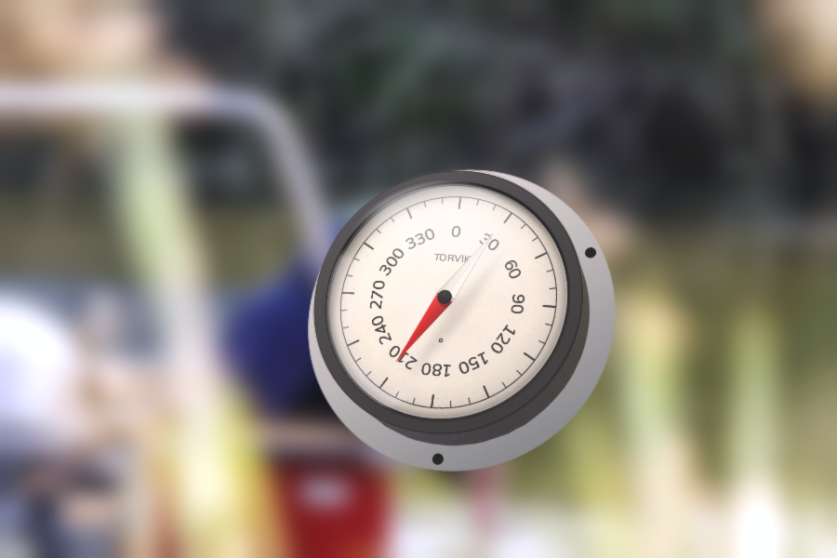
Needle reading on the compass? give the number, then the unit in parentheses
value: 210 (°)
